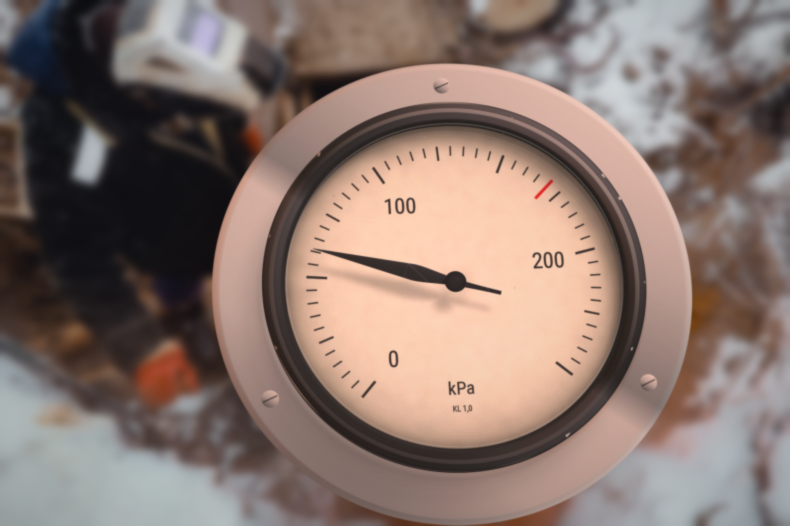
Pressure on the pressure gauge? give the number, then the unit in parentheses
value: 60 (kPa)
